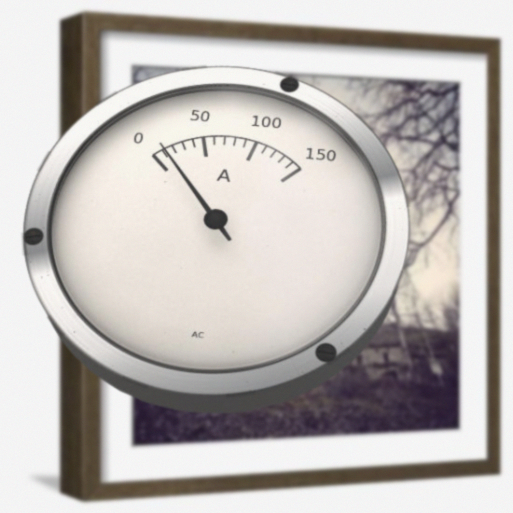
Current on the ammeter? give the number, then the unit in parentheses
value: 10 (A)
